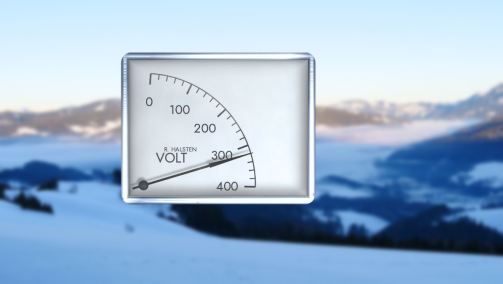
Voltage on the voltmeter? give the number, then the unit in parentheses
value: 320 (V)
